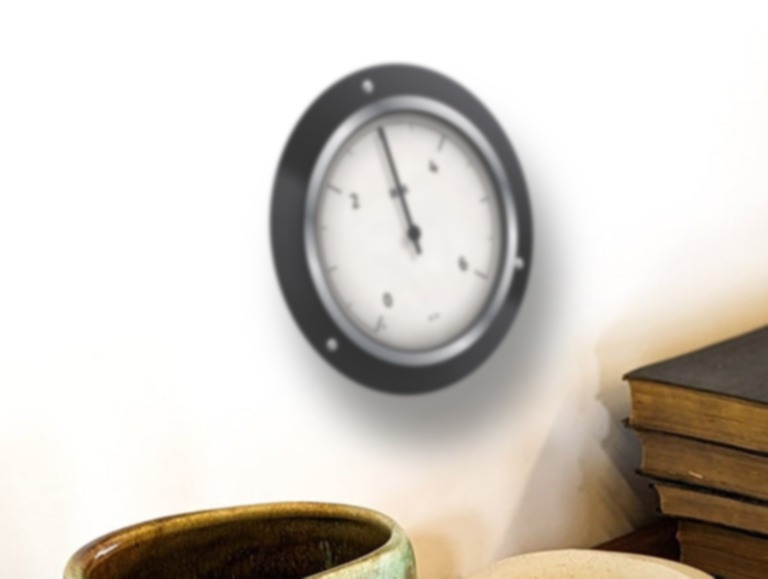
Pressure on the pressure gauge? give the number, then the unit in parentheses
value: 3 (MPa)
